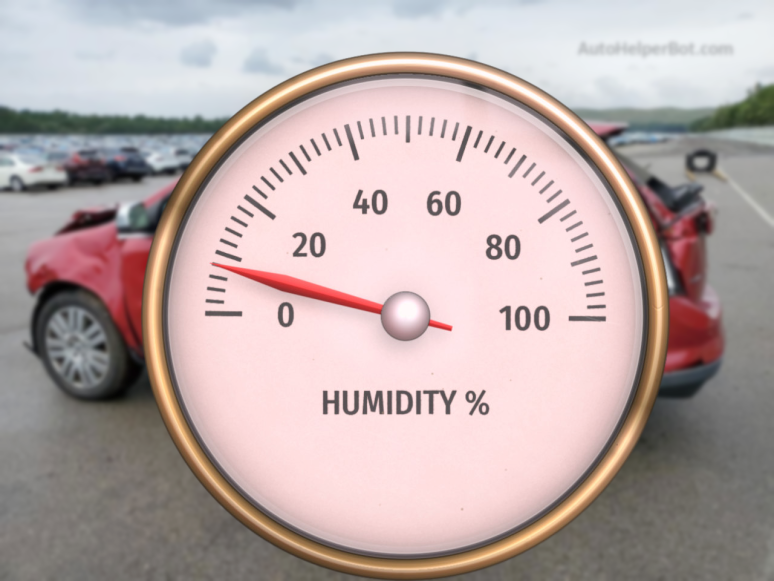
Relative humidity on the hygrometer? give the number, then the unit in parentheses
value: 8 (%)
